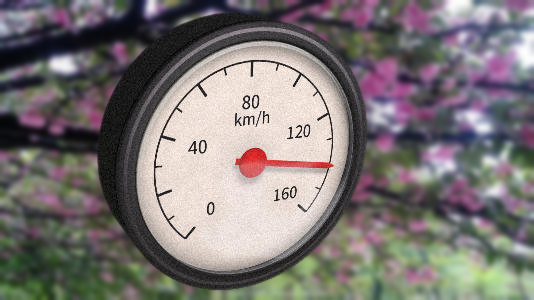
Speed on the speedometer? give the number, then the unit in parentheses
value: 140 (km/h)
